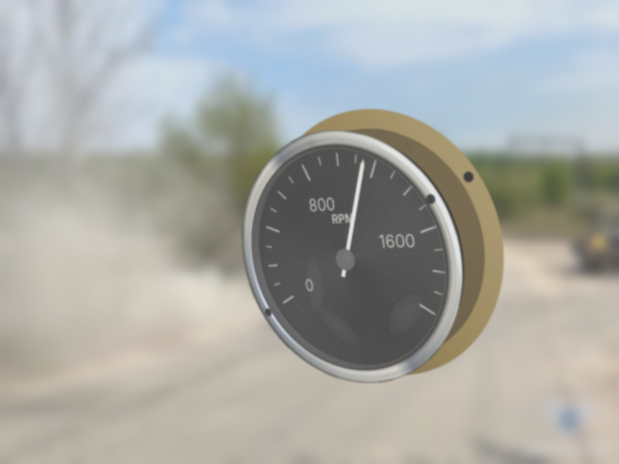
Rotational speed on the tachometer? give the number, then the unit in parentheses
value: 1150 (rpm)
